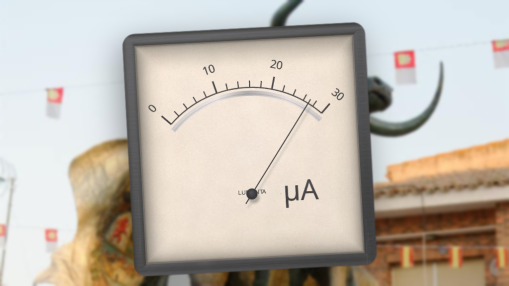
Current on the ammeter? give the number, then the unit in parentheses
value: 27 (µA)
